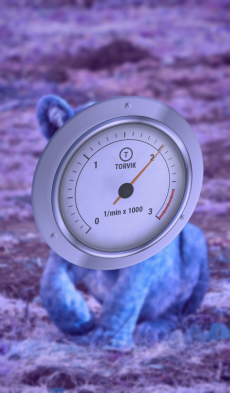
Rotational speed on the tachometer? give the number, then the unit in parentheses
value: 2000 (rpm)
